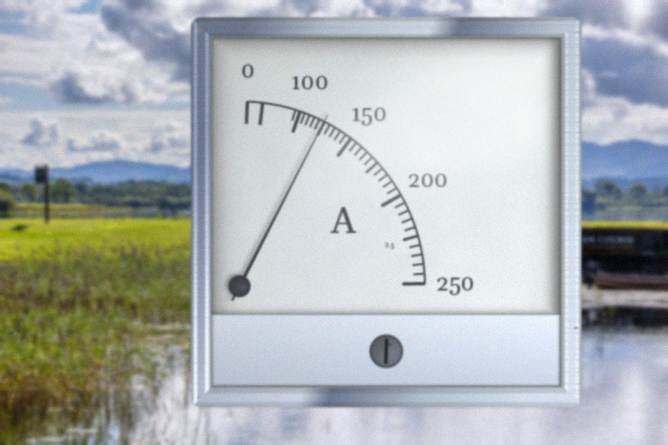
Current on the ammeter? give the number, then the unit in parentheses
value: 125 (A)
